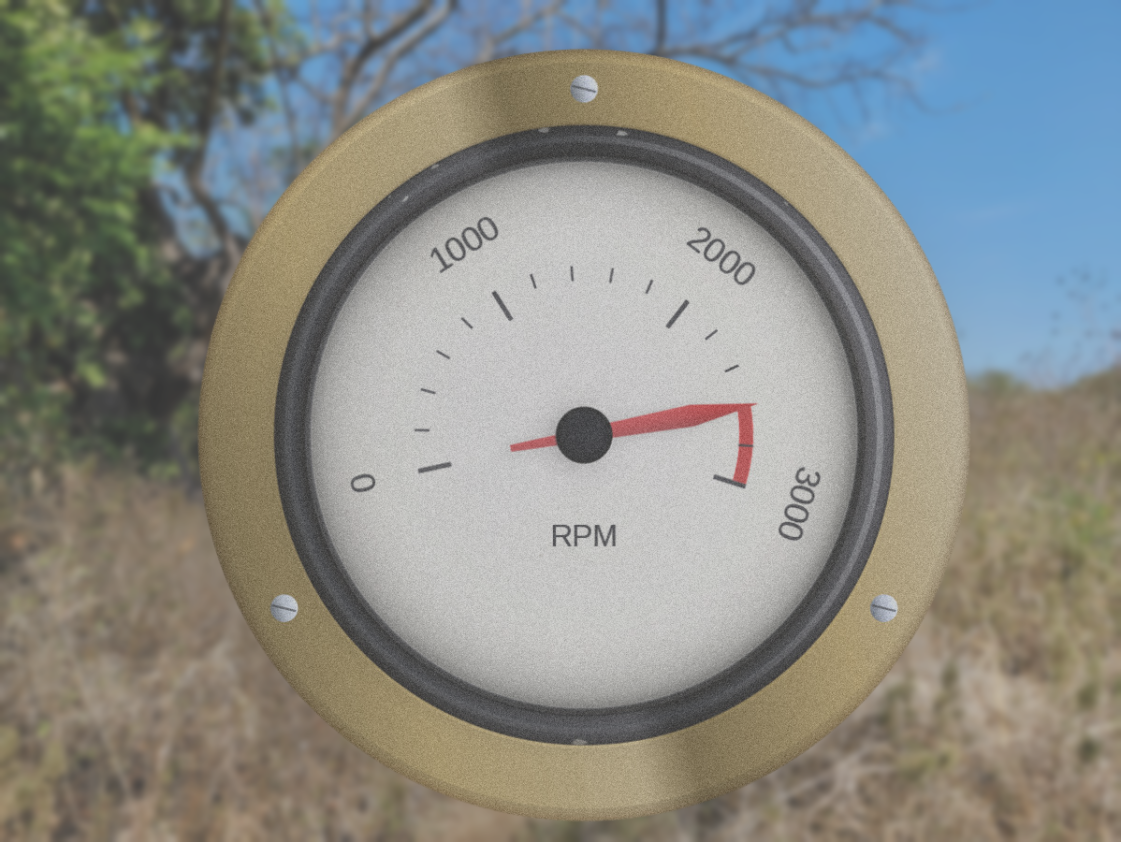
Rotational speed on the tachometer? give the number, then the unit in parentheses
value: 2600 (rpm)
